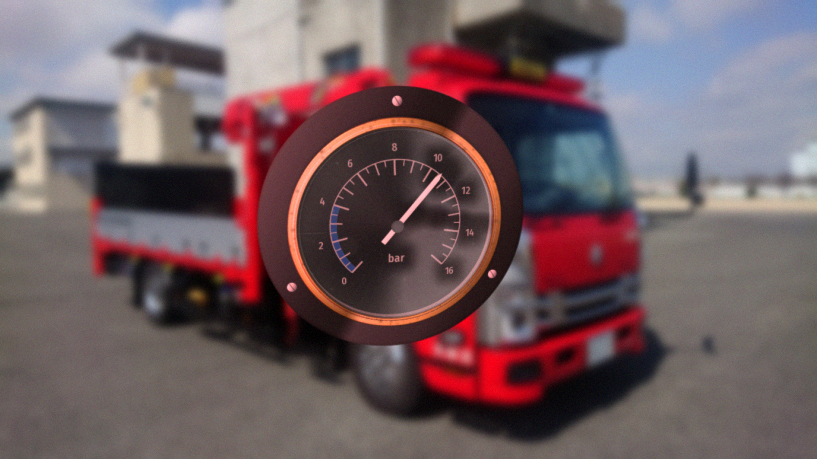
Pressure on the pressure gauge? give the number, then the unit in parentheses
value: 10.5 (bar)
